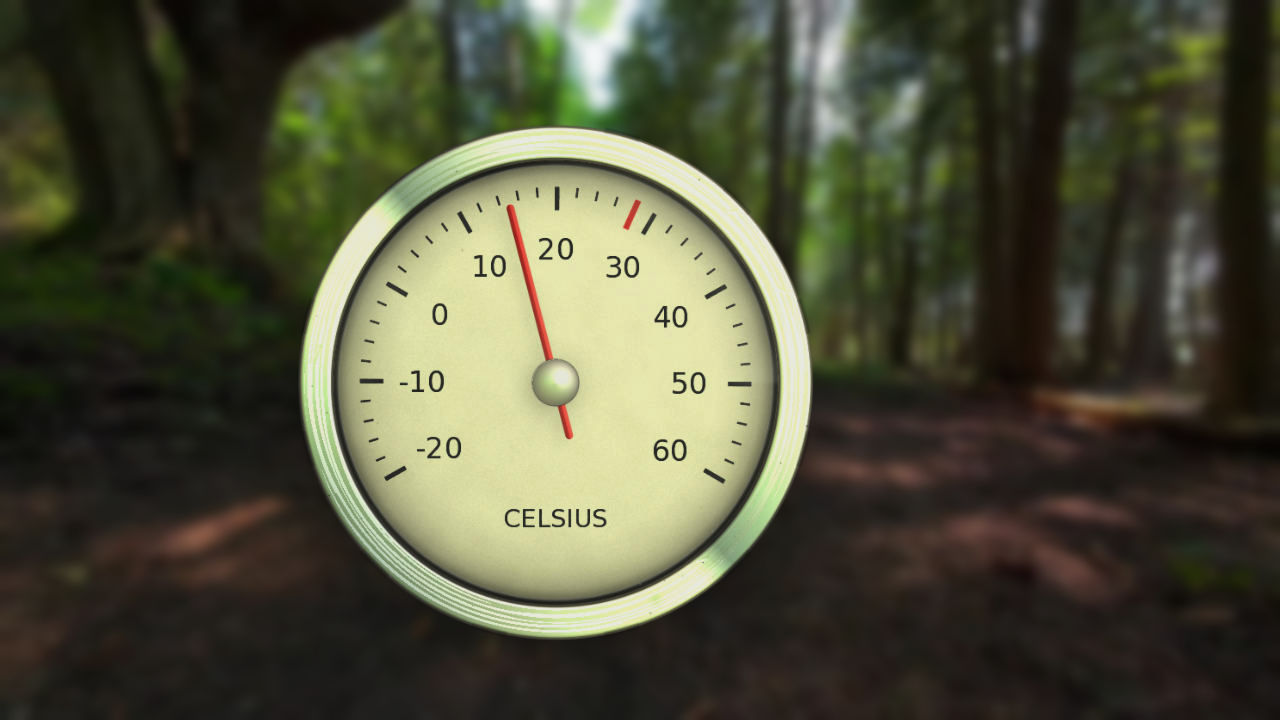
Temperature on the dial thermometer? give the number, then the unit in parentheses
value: 15 (°C)
